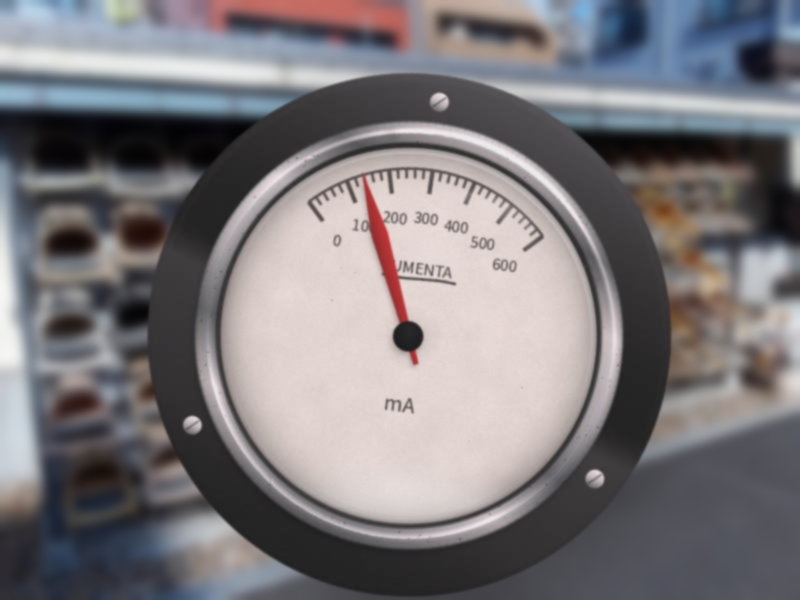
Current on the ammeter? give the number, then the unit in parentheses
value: 140 (mA)
